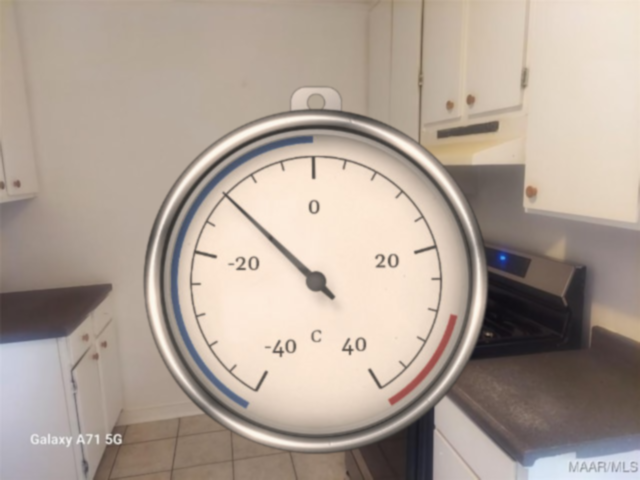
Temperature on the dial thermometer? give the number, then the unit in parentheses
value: -12 (°C)
